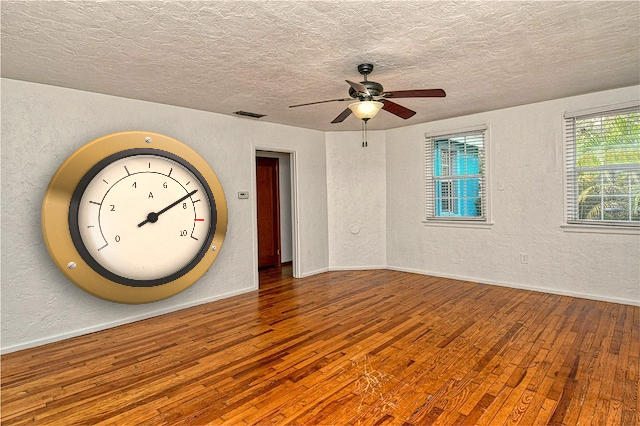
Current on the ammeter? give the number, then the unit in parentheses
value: 7.5 (A)
